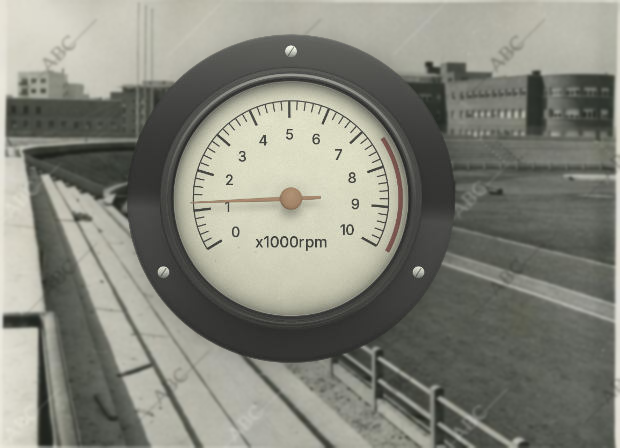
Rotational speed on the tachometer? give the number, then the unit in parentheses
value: 1200 (rpm)
